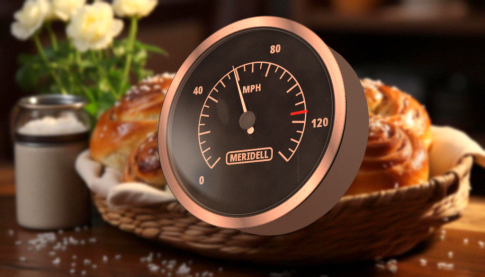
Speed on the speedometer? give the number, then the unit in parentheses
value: 60 (mph)
